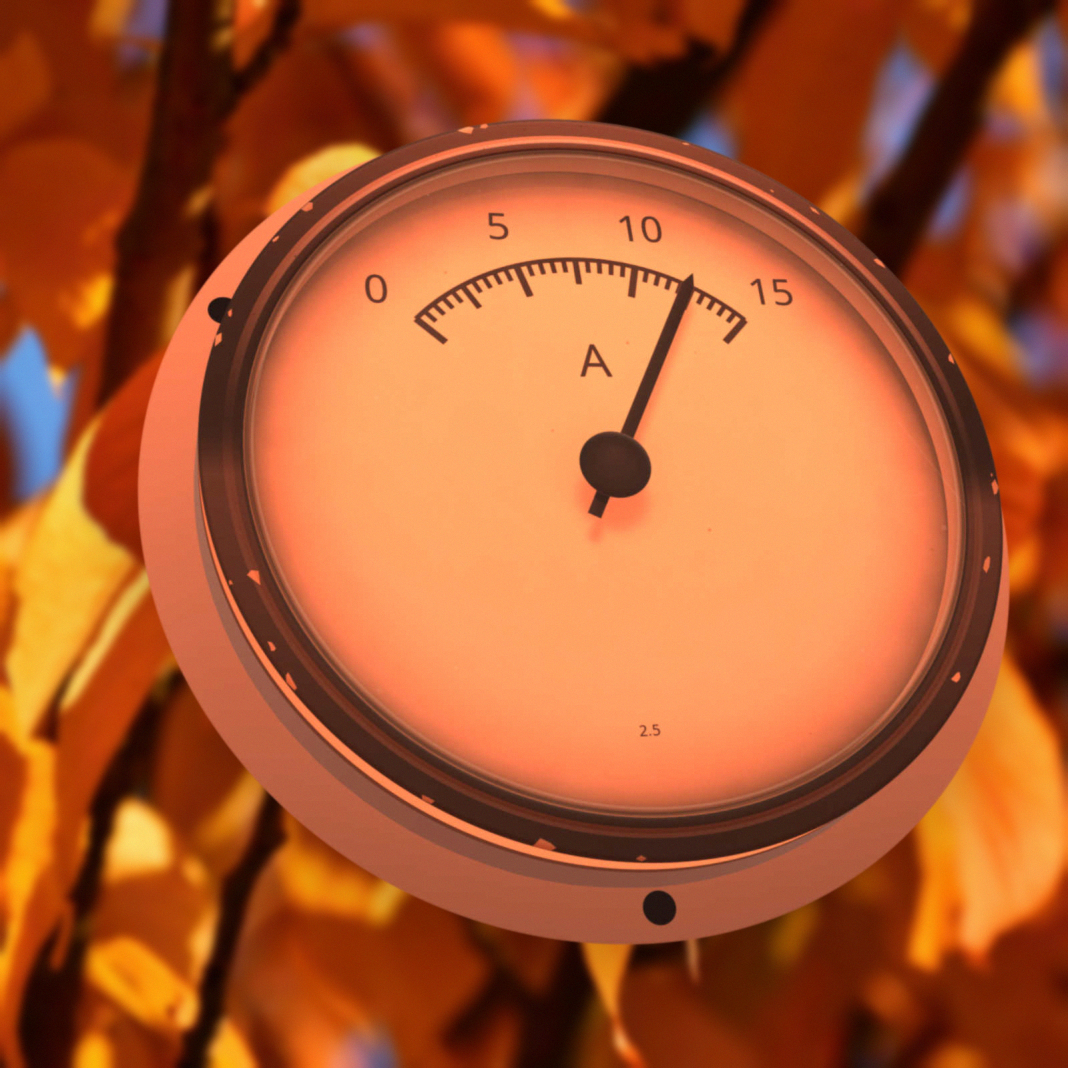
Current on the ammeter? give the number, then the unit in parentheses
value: 12.25 (A)
